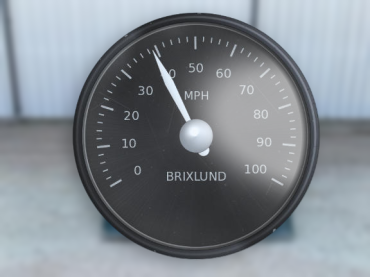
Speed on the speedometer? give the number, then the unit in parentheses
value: 39 (mph)
